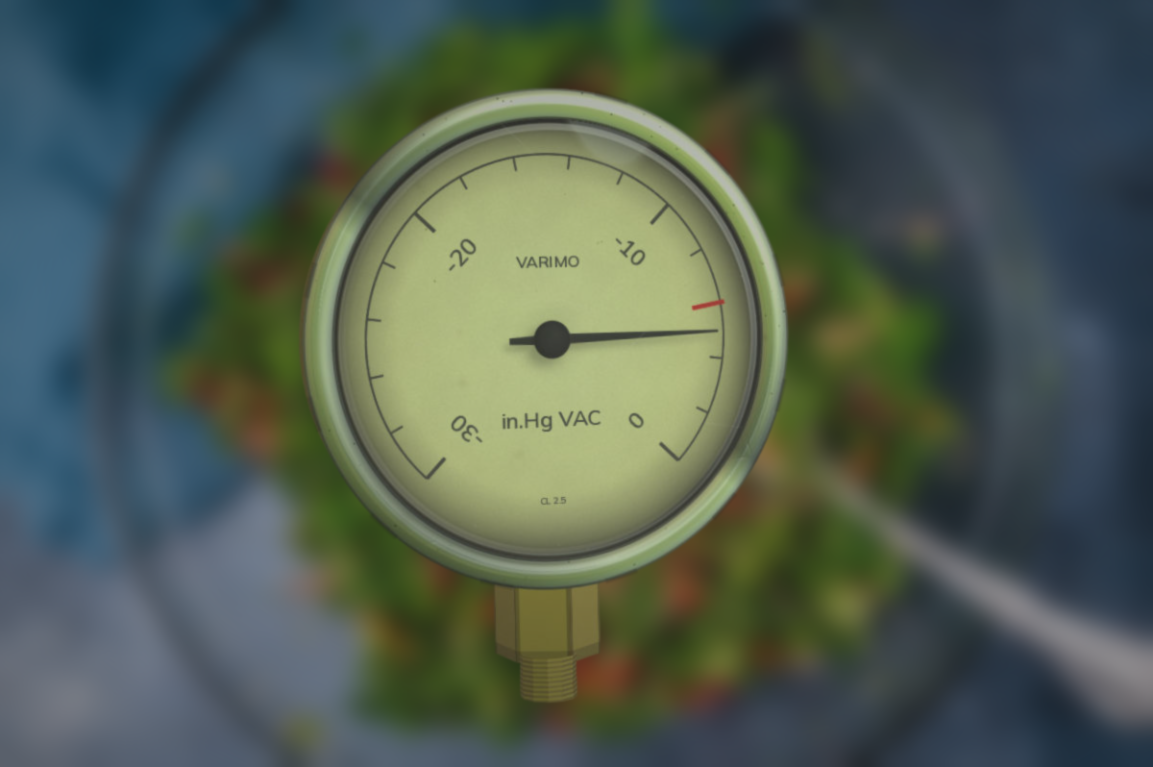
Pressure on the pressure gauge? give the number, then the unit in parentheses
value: -5 (inHg)
